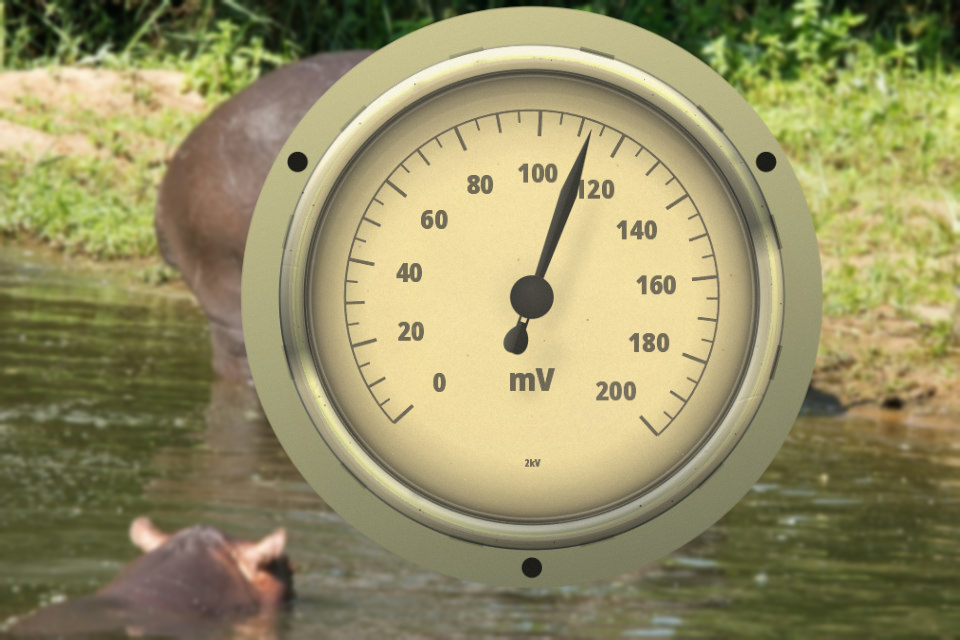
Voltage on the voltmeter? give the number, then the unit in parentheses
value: 112.5 (mV)
